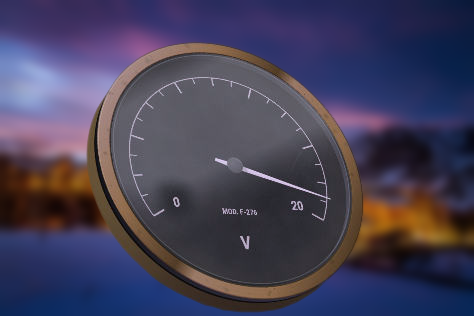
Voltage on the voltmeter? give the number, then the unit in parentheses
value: 19 (V)
